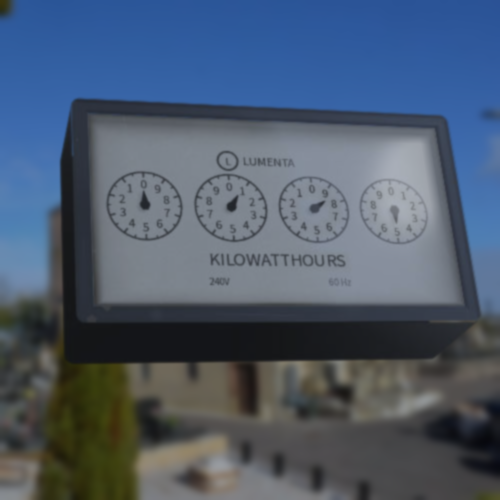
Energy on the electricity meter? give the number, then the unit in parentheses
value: 85 (kWh)
